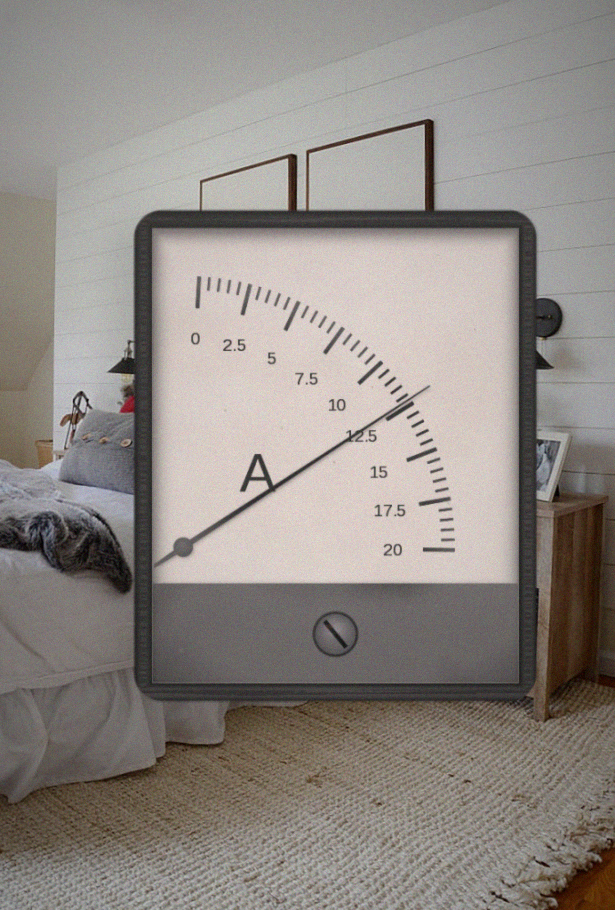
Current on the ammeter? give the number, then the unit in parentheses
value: 12.25 (A)
